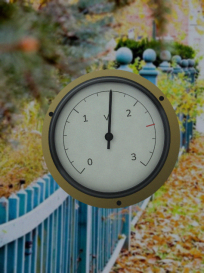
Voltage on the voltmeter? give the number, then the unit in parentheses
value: 1.6 (V)
